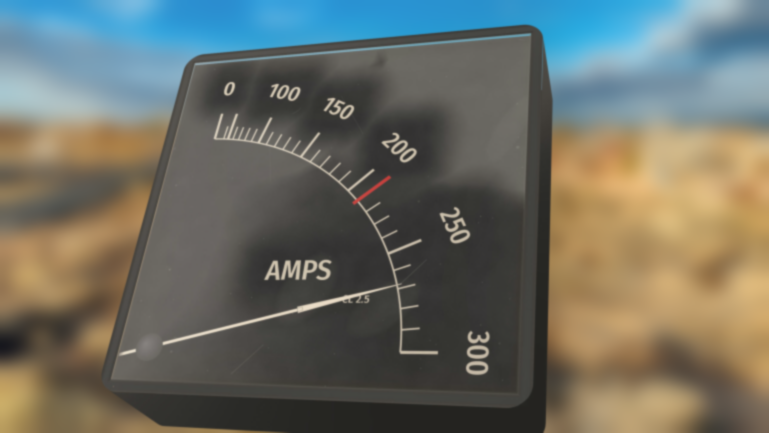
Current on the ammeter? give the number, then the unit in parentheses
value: 270 (A)
